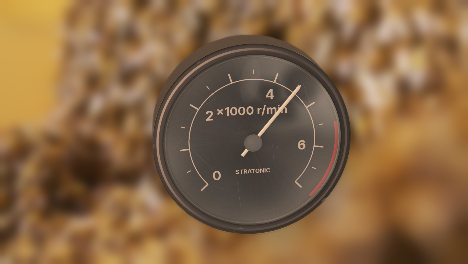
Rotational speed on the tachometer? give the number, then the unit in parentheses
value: 4500 (rpm)
